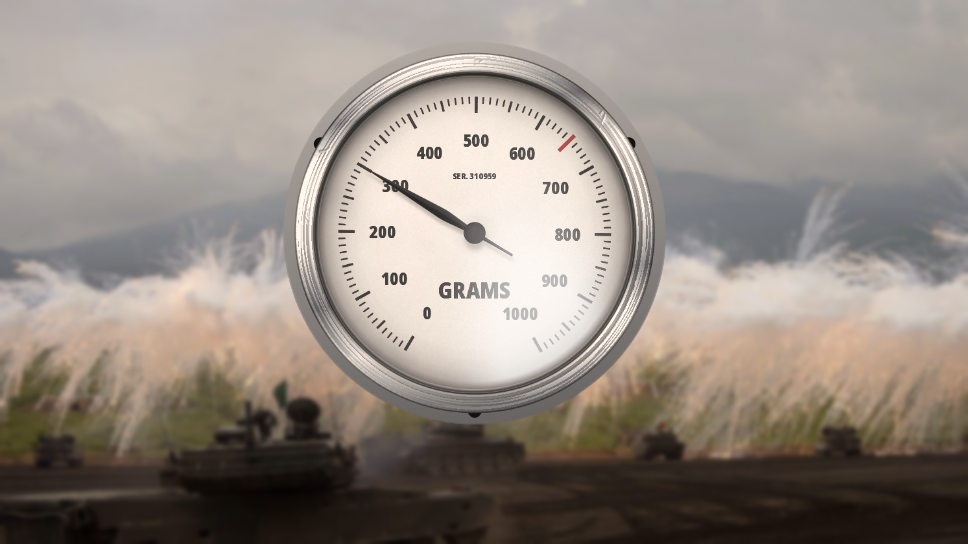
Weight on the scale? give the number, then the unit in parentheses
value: 300 (g)
